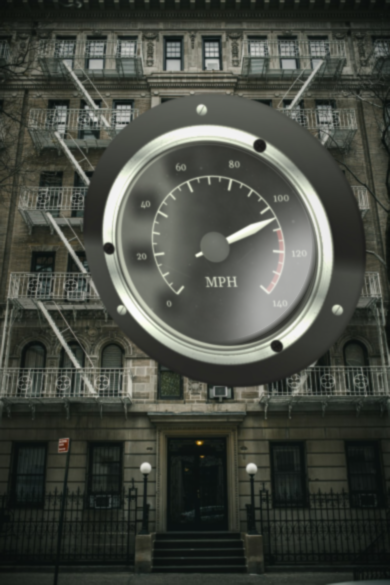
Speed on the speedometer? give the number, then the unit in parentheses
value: 105 (mph)
